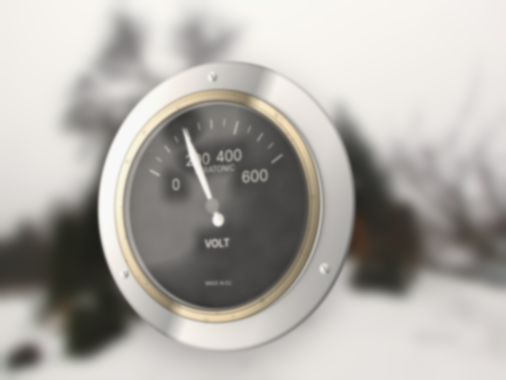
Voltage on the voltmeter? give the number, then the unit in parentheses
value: 200 (V)
